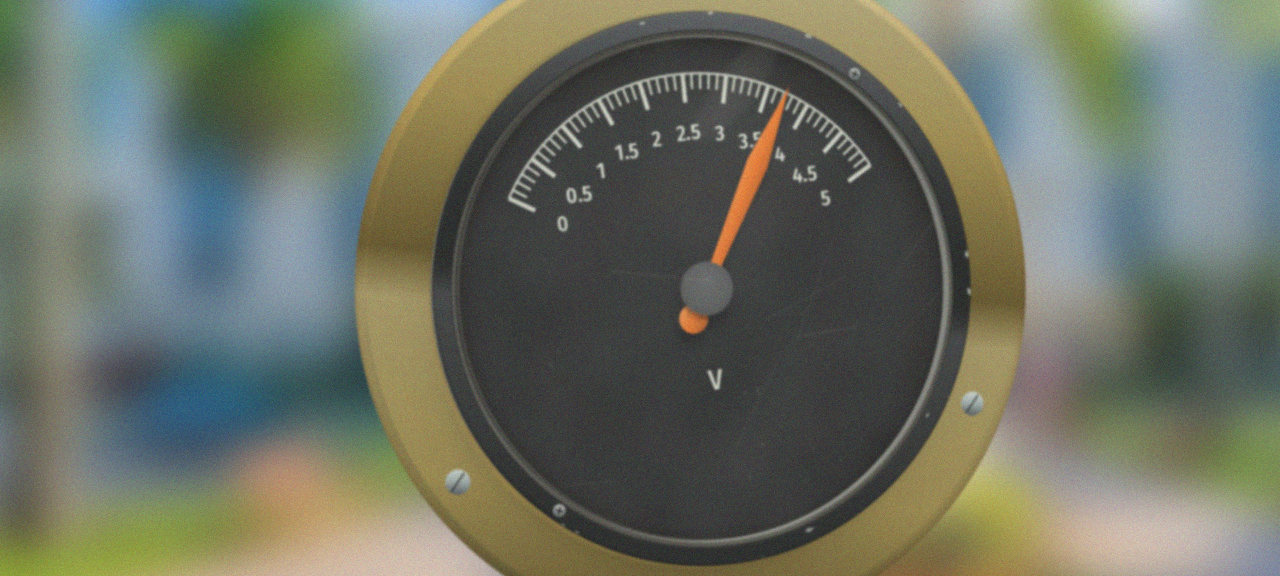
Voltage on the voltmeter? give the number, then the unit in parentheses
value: 3.7 (V)
